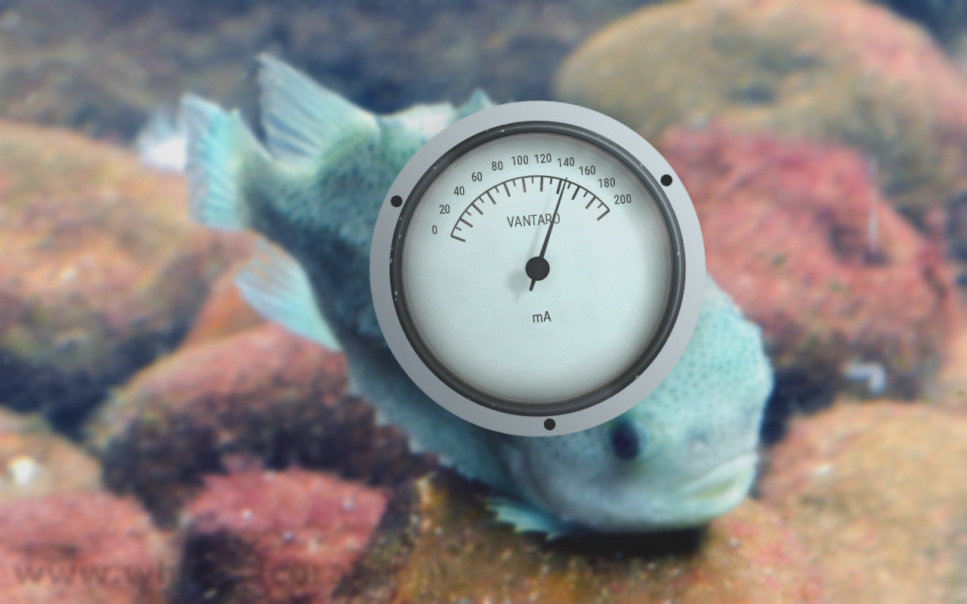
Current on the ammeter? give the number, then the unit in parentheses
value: 145 (mA)
